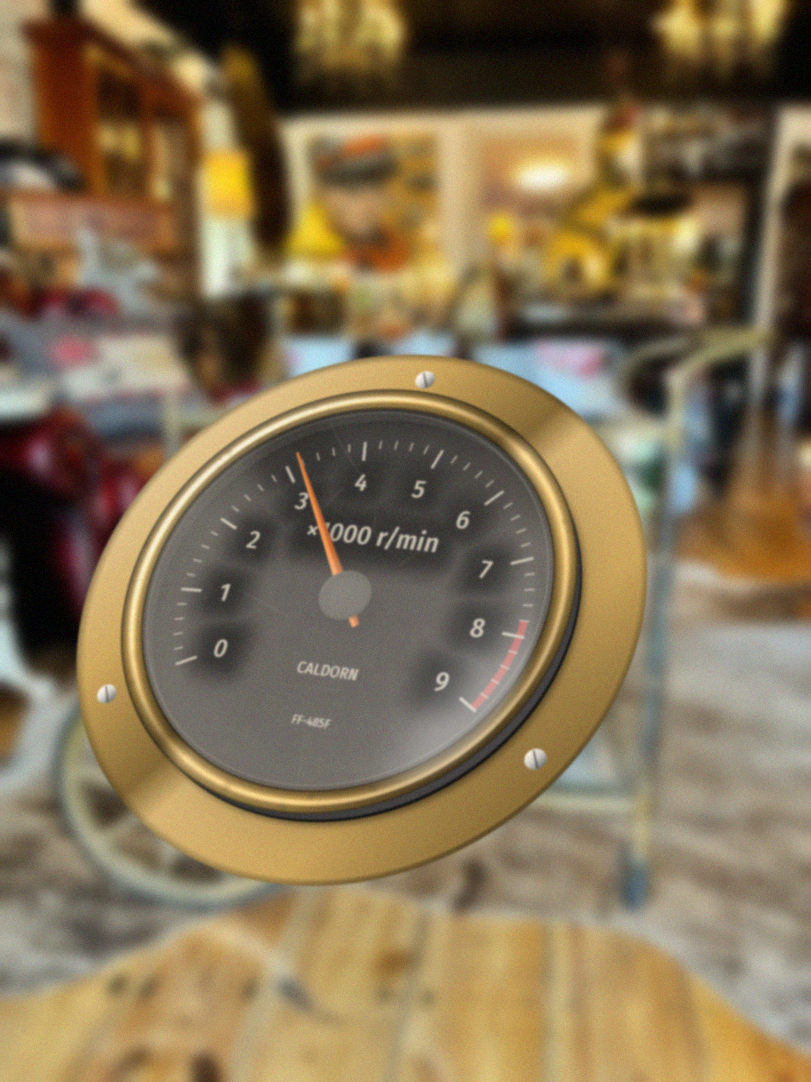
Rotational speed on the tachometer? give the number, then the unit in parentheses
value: 3200 (rpm)
